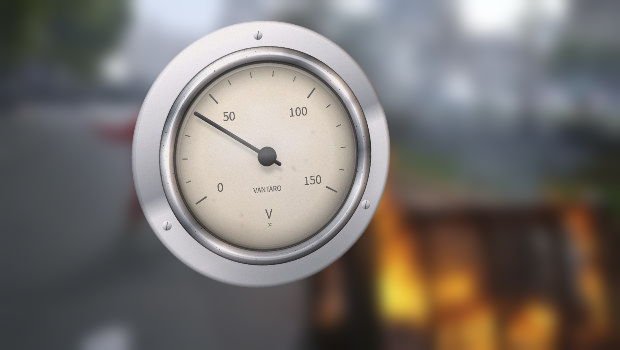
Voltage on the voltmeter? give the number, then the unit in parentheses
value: 40 (V)
